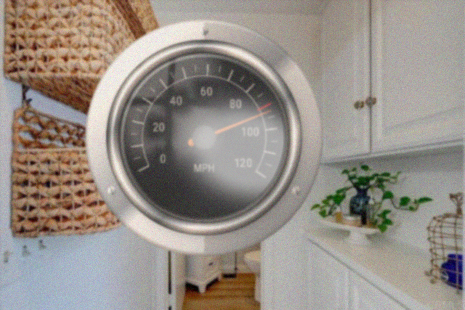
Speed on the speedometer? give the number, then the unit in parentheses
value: 92.5 (mph)
